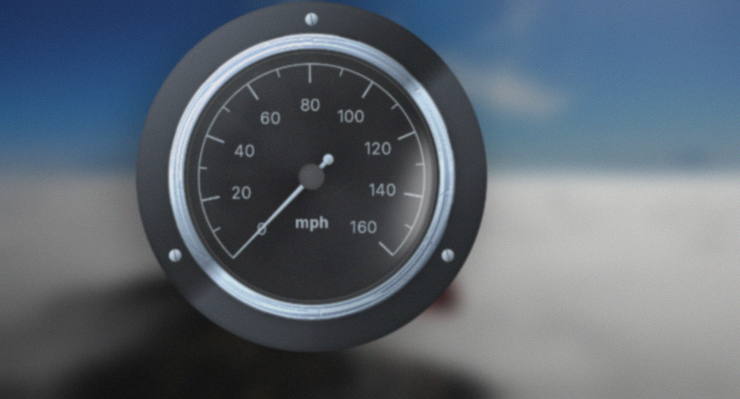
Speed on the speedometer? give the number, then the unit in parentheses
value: 0 (mph)
